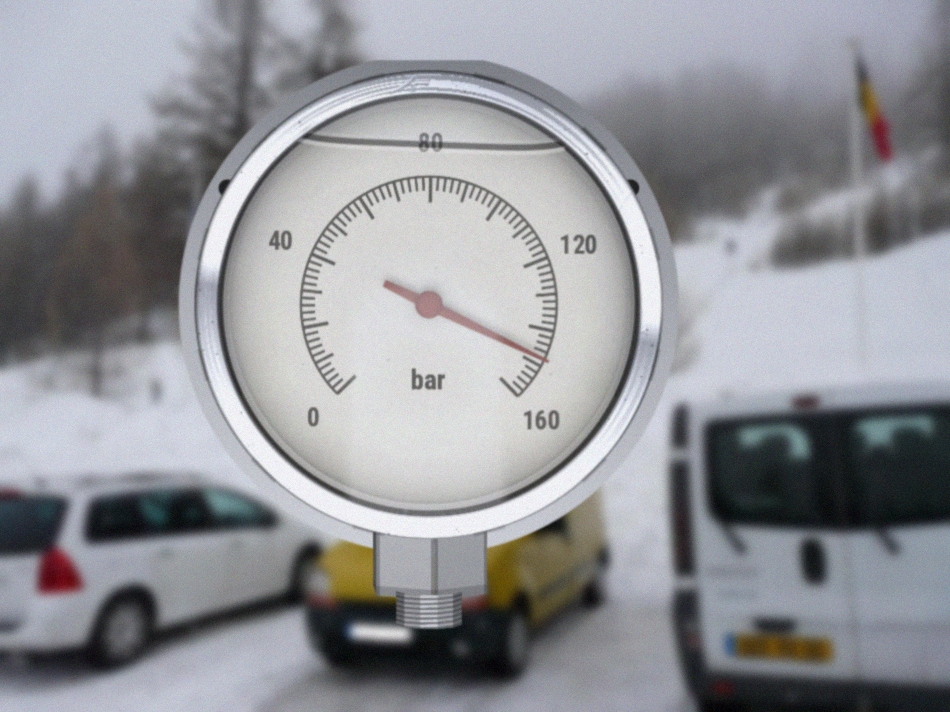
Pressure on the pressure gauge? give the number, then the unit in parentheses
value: 148 (bar)
